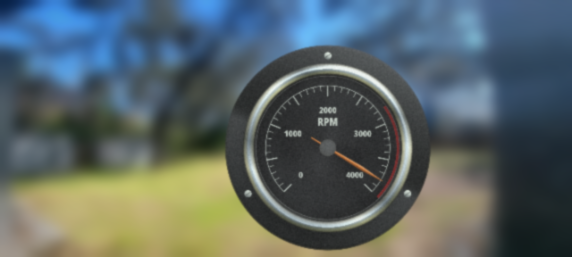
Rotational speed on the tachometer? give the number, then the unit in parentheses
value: 3800 (rpm)
